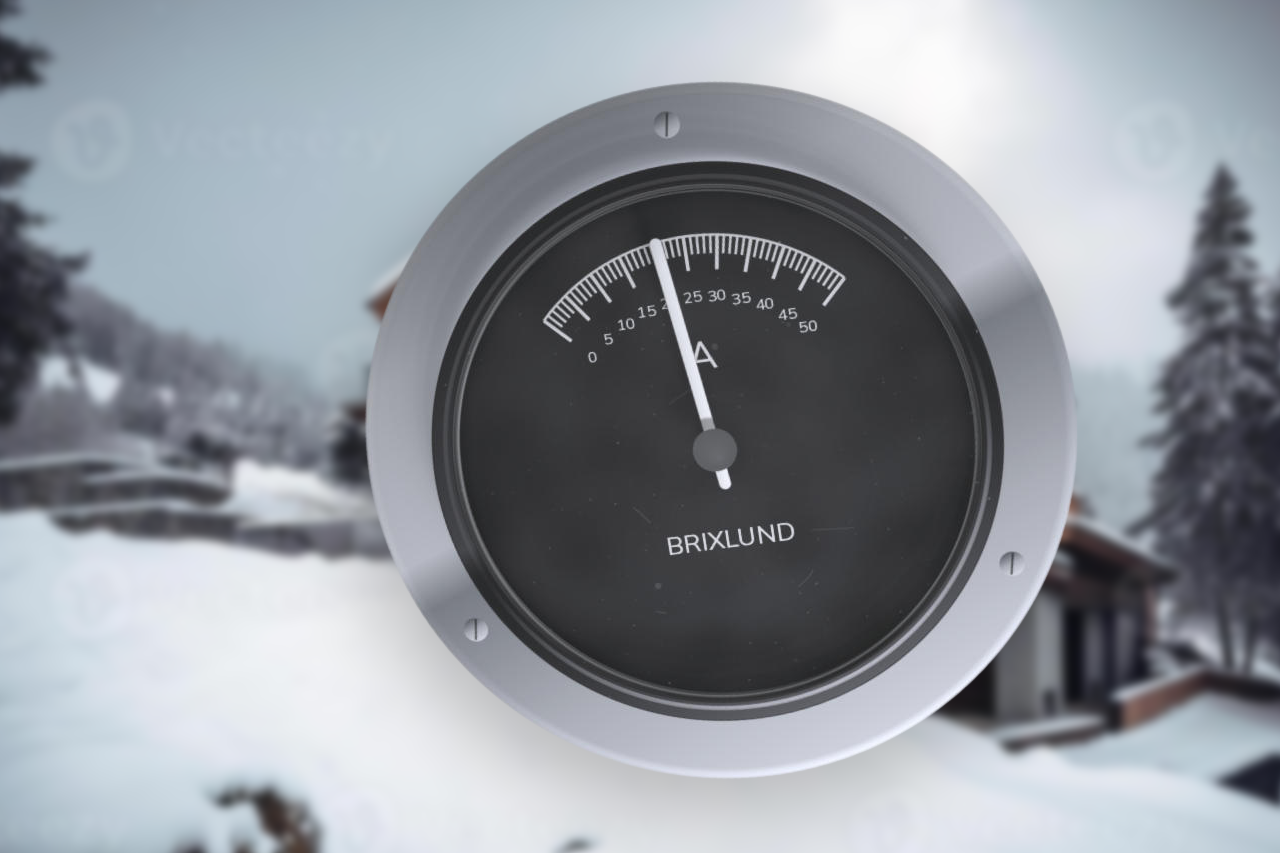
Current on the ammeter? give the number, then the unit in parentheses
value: 21 (A)
